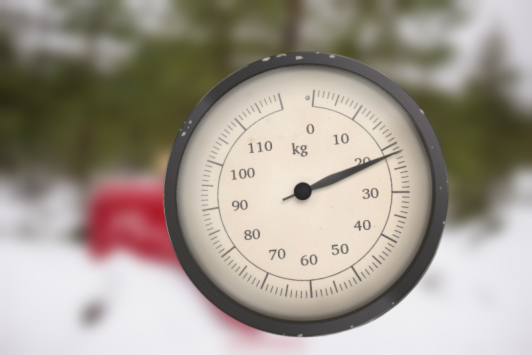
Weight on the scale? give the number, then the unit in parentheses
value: 22 (kg)
